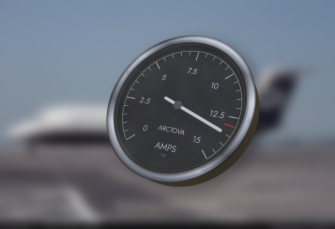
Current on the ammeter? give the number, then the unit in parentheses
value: 13.5 (A)
